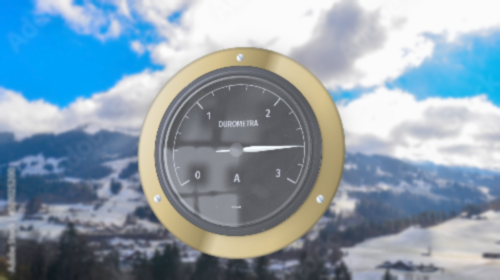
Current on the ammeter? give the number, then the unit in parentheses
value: 2.6 (A)
